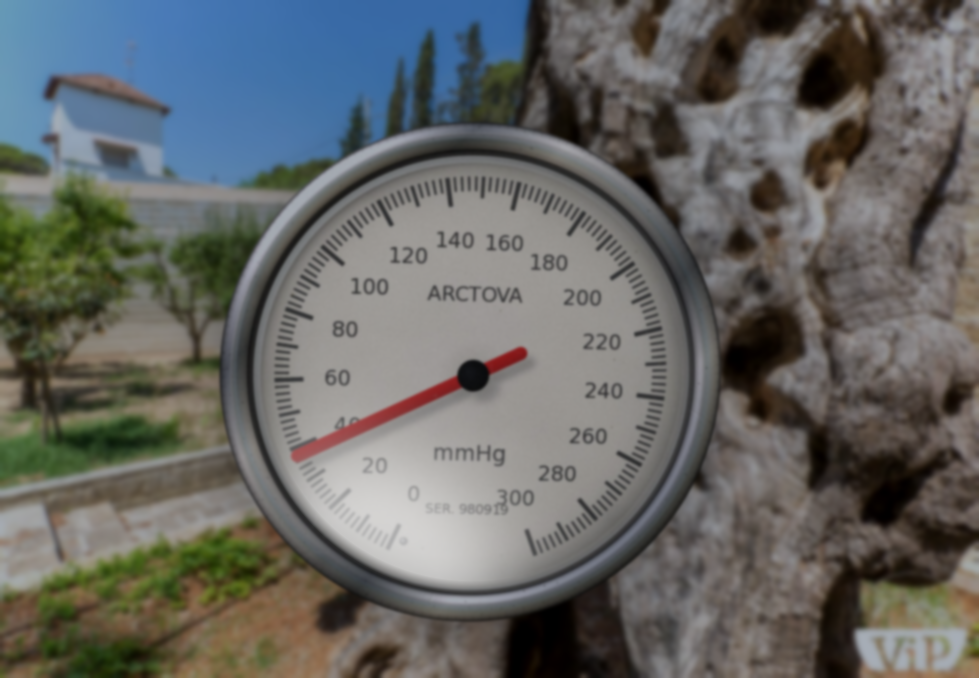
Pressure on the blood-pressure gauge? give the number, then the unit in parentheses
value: 38 (mmHg)
